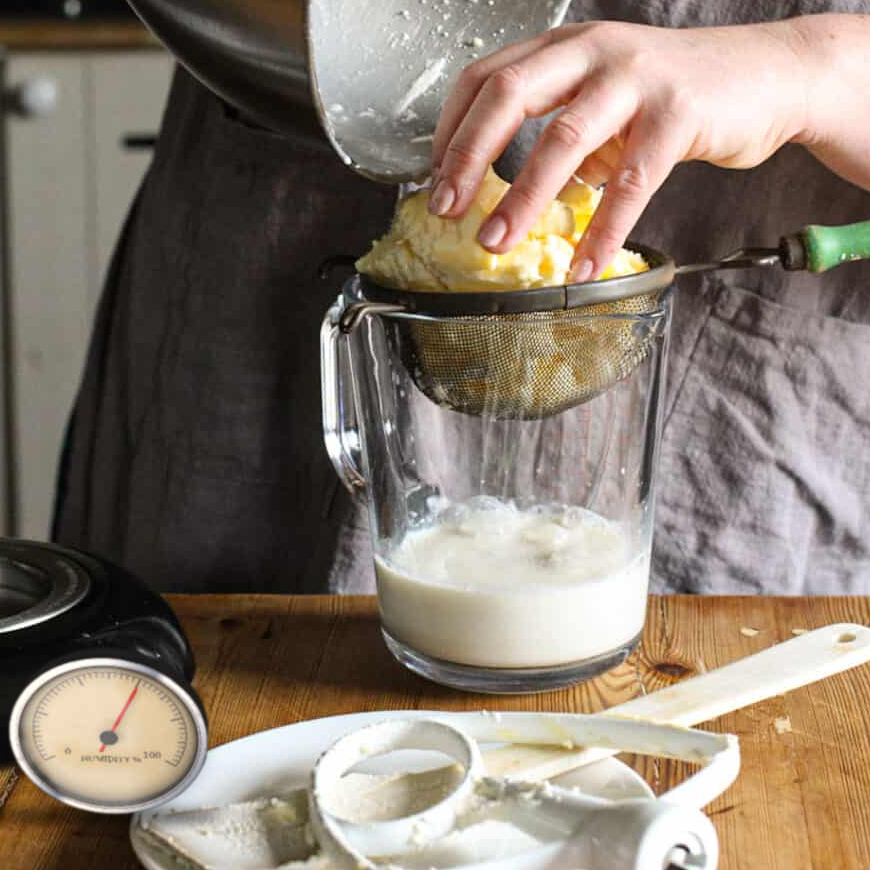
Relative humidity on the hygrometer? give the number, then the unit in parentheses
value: 60 (%)
